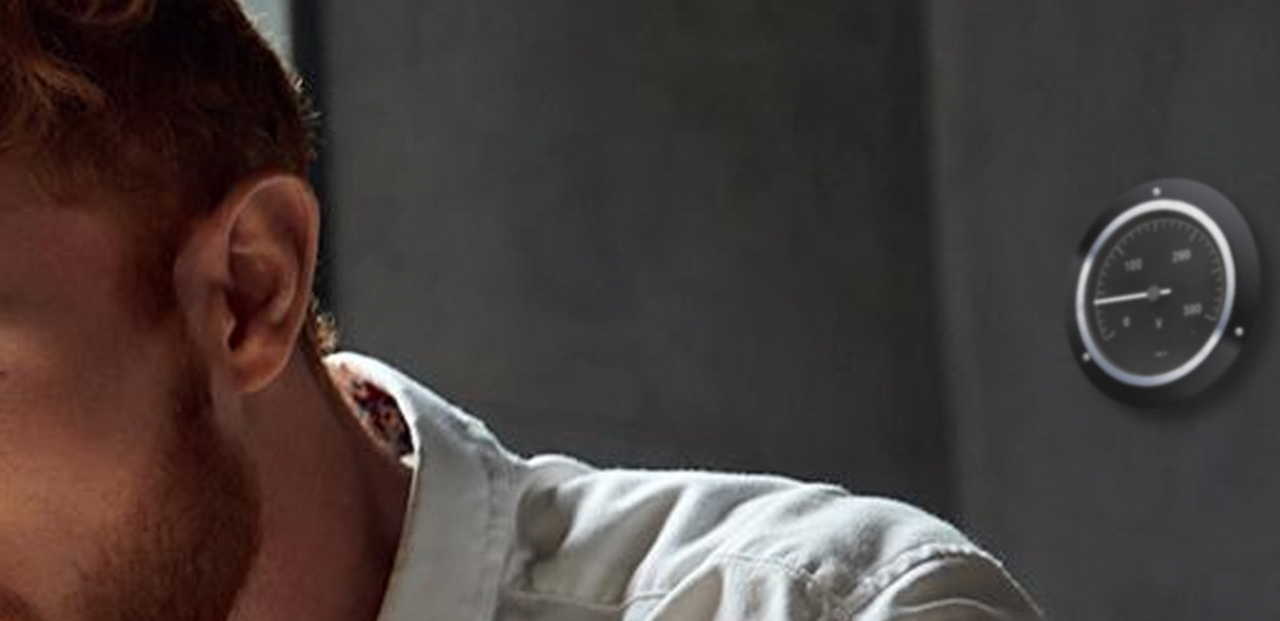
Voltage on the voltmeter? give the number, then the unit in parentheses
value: 40 (V)
